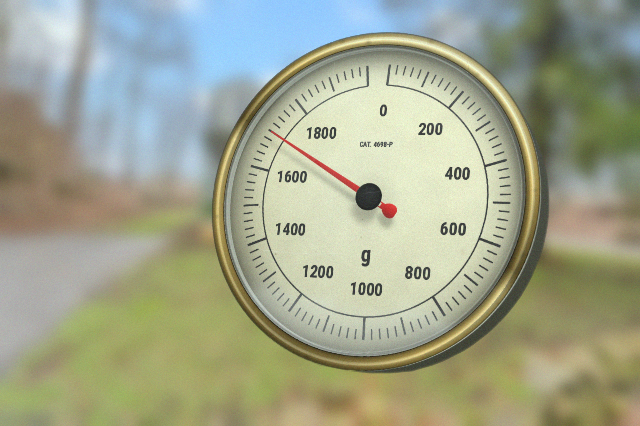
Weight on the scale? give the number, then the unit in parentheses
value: 1700 (g)
